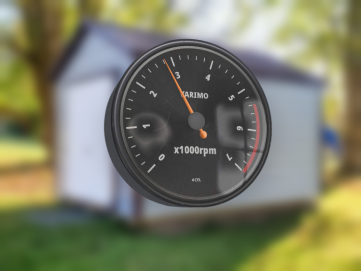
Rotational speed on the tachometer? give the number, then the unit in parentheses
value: 2800 (rpm)
